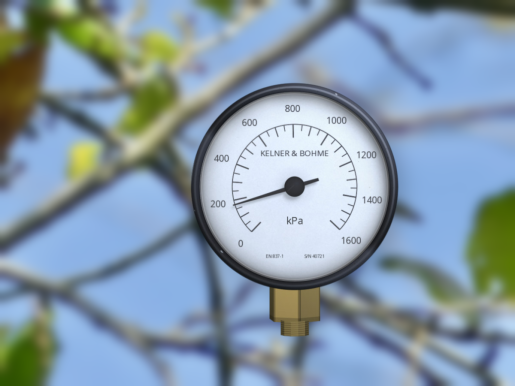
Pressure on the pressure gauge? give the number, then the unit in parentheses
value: 175 (kPa)
